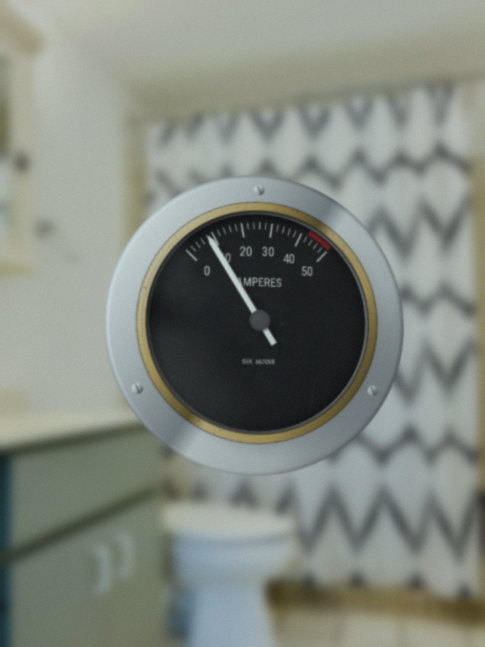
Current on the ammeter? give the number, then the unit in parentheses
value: 8 (A)
